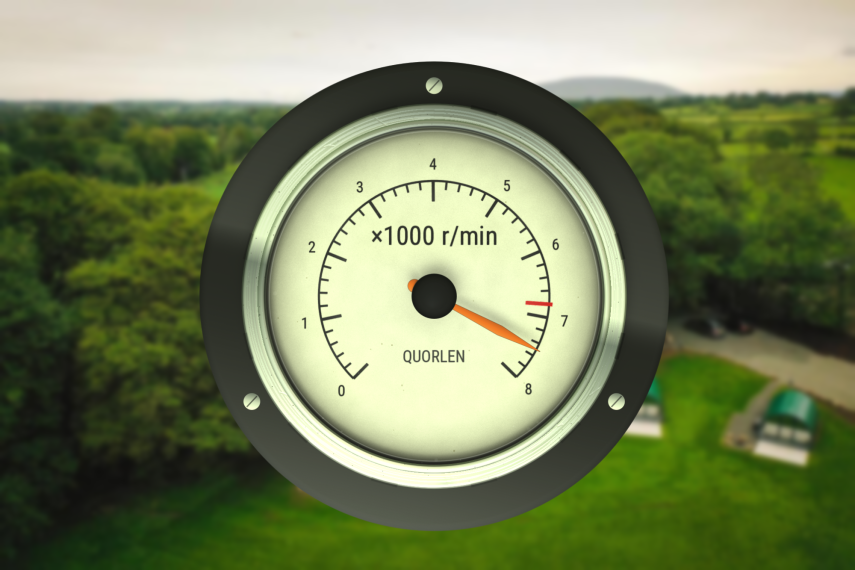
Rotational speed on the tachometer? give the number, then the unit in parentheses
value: 7500 (rpm)
